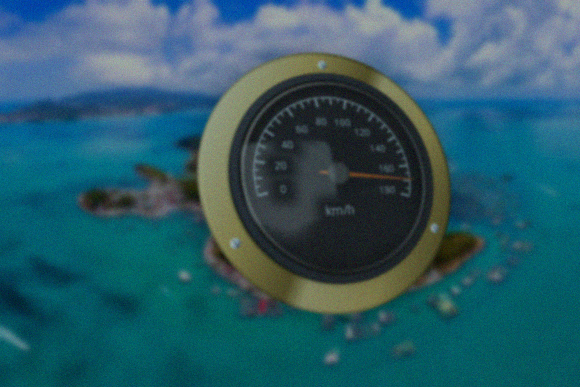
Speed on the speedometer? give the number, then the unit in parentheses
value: 170 (km/h)
